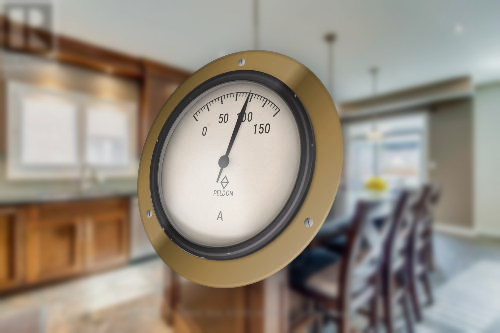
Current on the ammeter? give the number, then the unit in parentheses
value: 100 (A)
